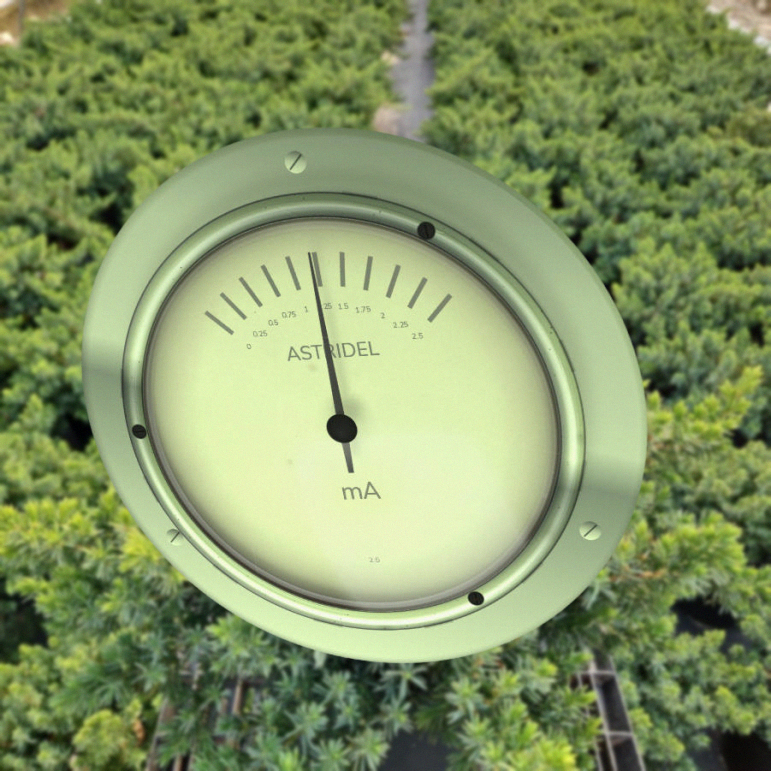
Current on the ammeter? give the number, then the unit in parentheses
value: 1.25 (mA)
